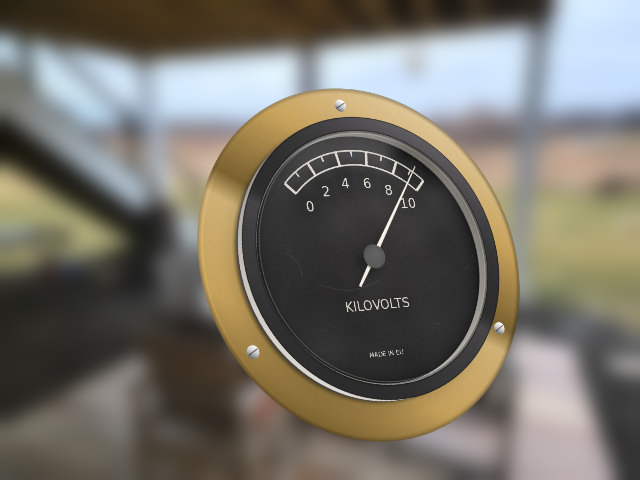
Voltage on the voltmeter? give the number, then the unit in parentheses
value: 9 (kV)
